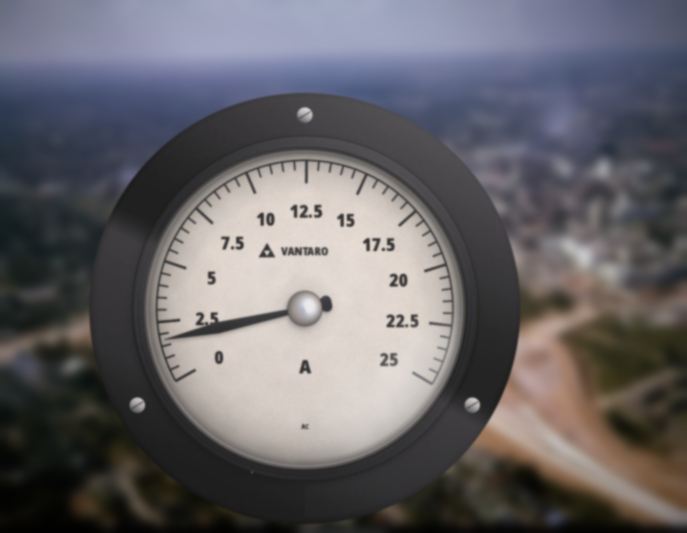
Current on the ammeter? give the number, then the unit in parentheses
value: 1.75 (A)
